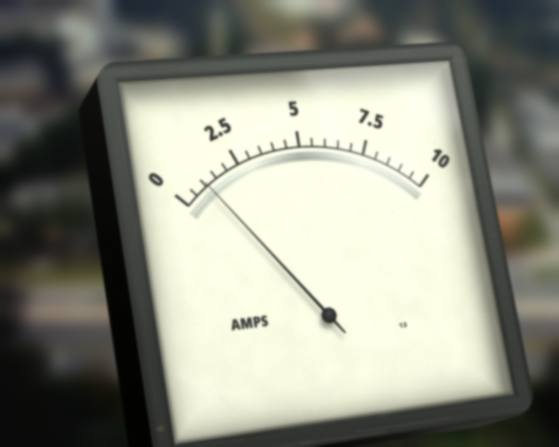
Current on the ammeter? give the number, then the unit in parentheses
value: 1 (A)
